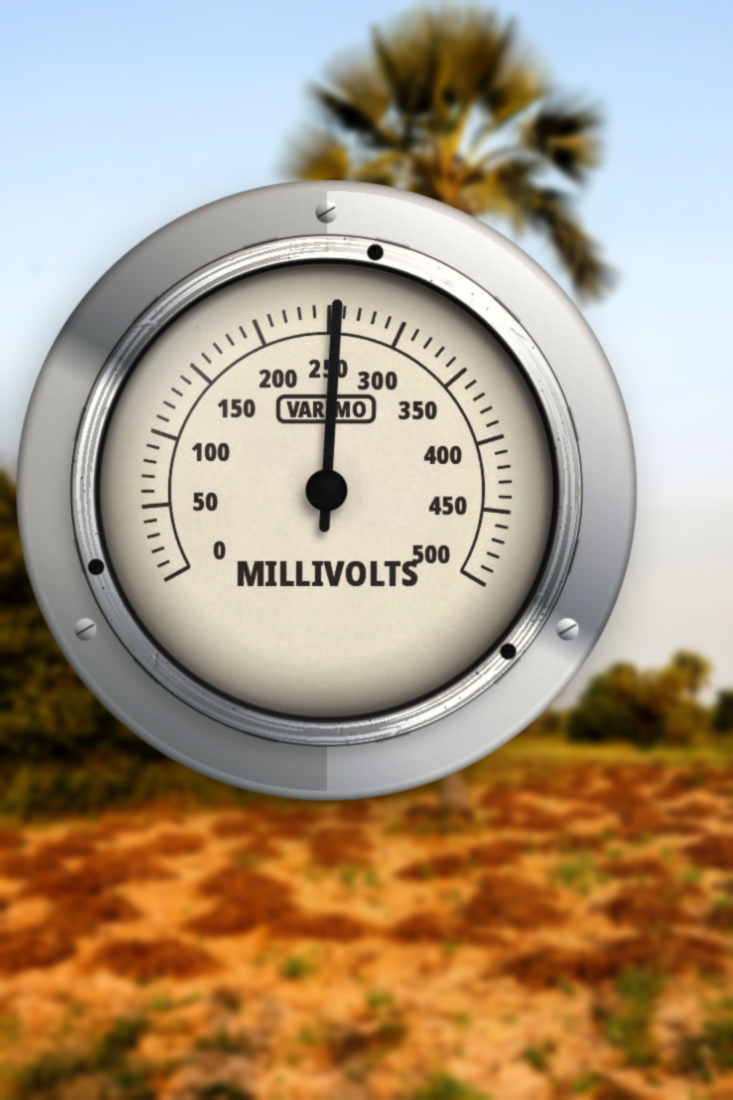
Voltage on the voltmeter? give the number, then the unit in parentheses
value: 255 (mV)
